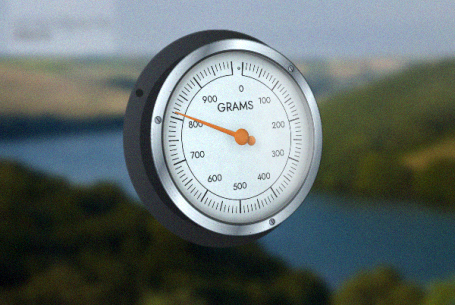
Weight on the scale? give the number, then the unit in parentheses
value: 810 (g)
